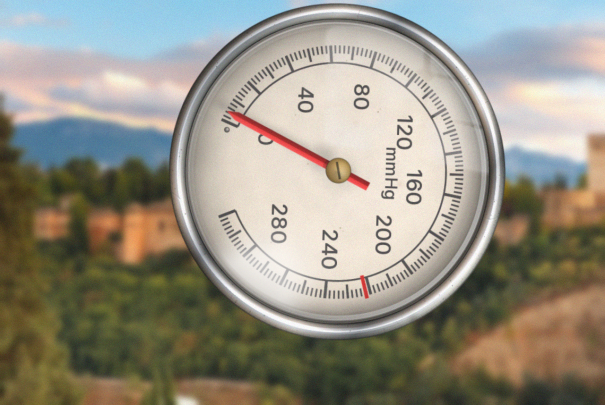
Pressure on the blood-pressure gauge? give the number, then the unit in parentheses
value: 4 (mmHg)
